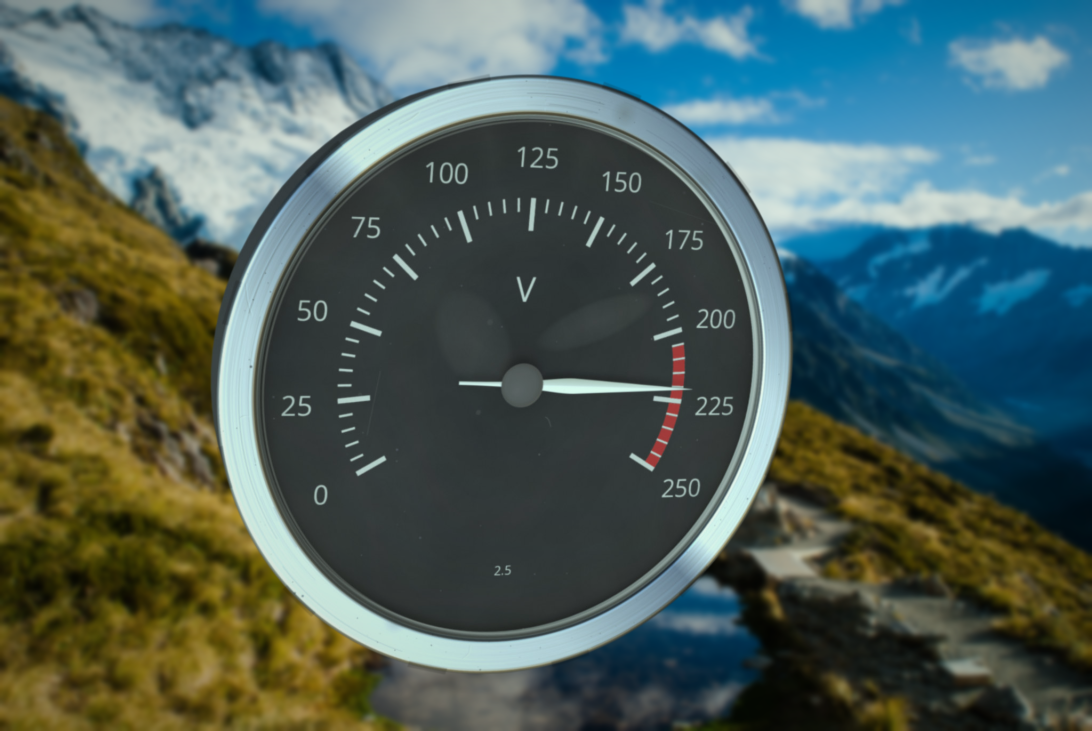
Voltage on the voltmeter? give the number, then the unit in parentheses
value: 220 (V)
